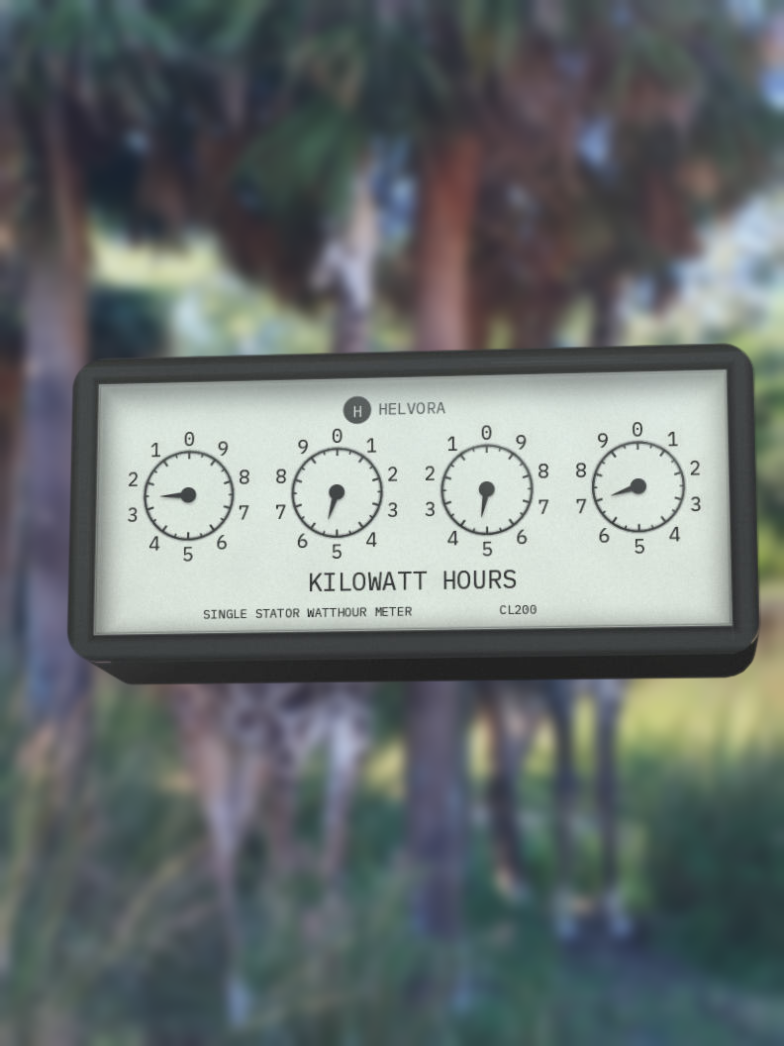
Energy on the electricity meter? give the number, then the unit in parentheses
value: 2547 (kWh)
